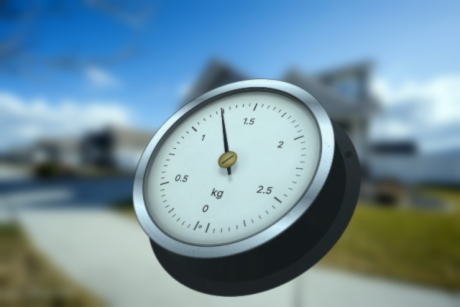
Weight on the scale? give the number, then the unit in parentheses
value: 1.25 (kg)
